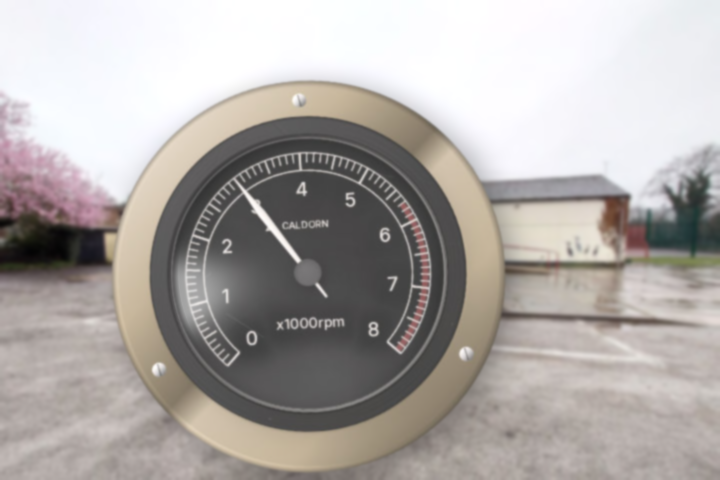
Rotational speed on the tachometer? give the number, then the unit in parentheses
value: 3000 (rpm)
